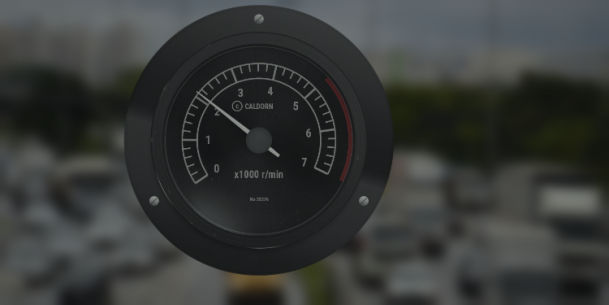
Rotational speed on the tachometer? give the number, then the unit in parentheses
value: 2100 (rpm)
